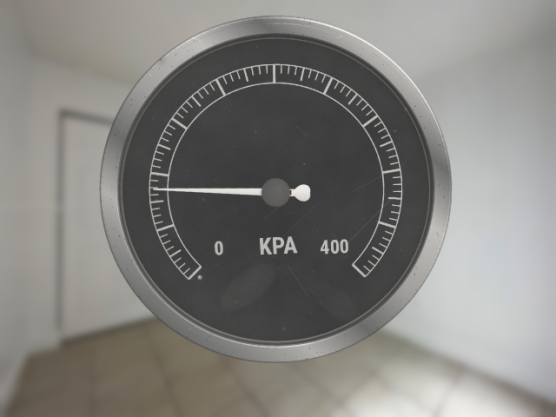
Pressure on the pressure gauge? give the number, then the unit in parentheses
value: 70 (kPa)
